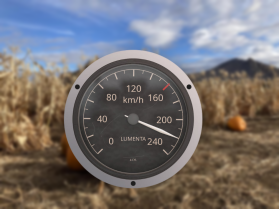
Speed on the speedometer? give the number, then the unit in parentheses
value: 220 (km/h)
